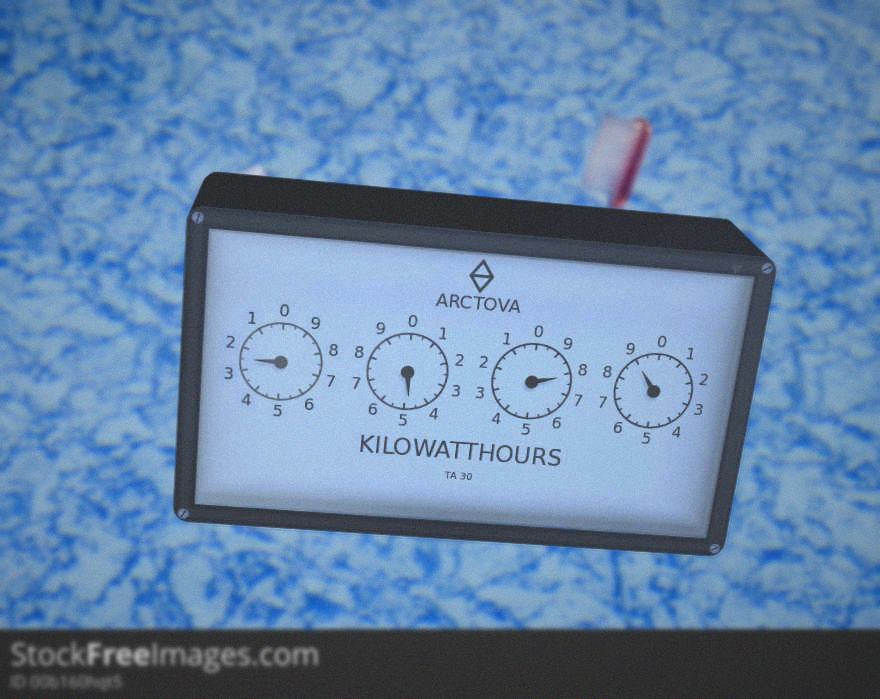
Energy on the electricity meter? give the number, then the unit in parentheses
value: 2479 (kWh)
